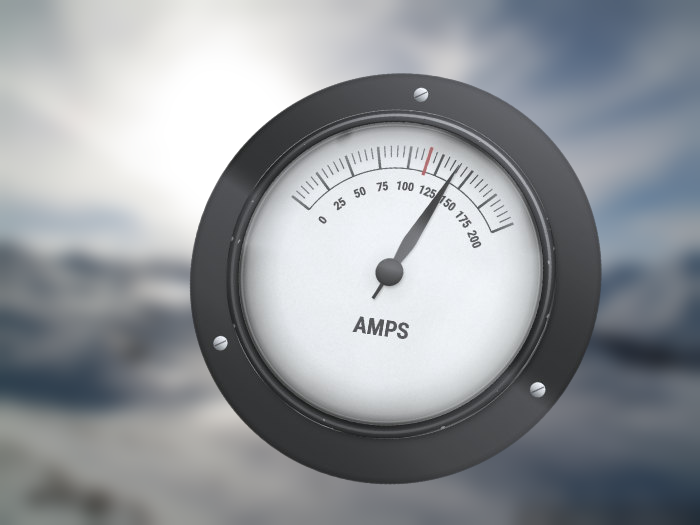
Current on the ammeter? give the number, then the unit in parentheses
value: 140 (A)
